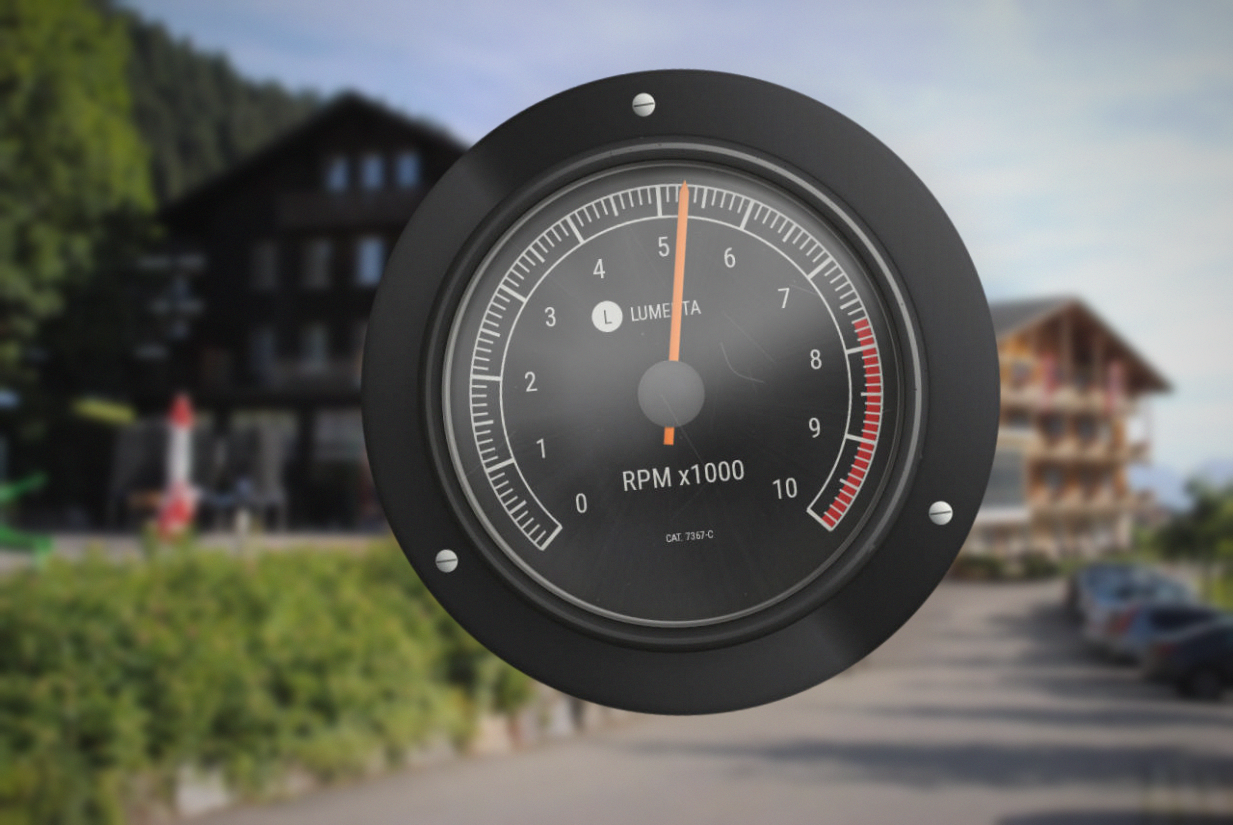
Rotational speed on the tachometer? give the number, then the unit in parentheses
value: 5300 (rpm)
